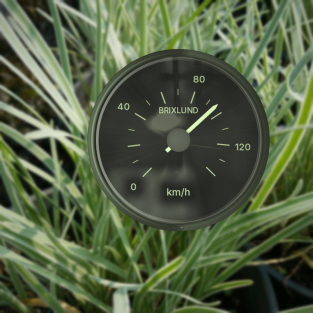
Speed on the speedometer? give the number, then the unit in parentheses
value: 95 (km/h)
